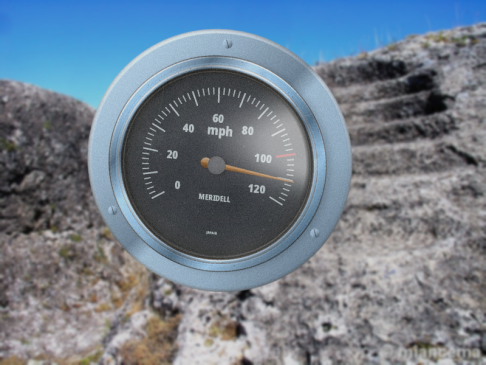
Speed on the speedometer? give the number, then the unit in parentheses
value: 110 (mph)
